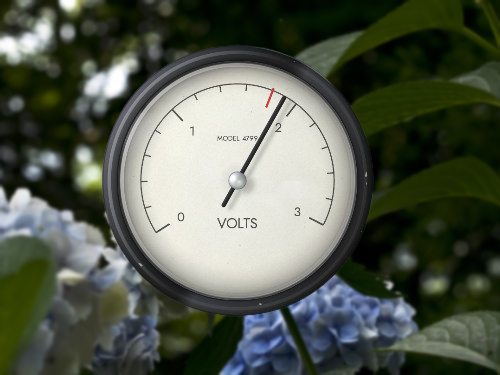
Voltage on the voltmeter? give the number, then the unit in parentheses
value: 1.9 (V)
